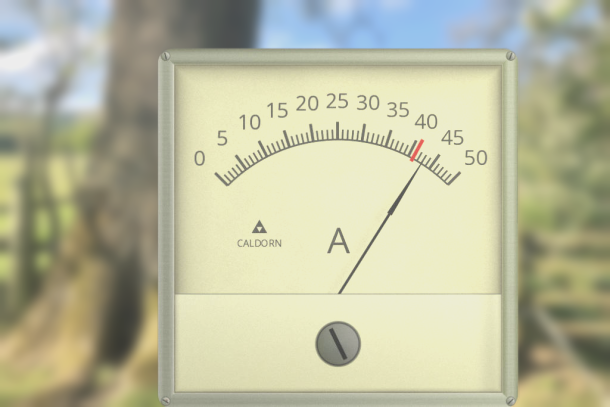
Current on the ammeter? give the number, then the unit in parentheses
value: 43 (A)
